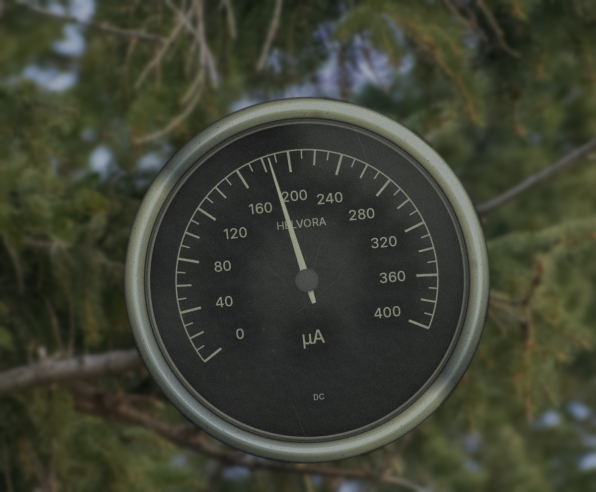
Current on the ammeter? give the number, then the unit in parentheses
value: 185 (µA)
